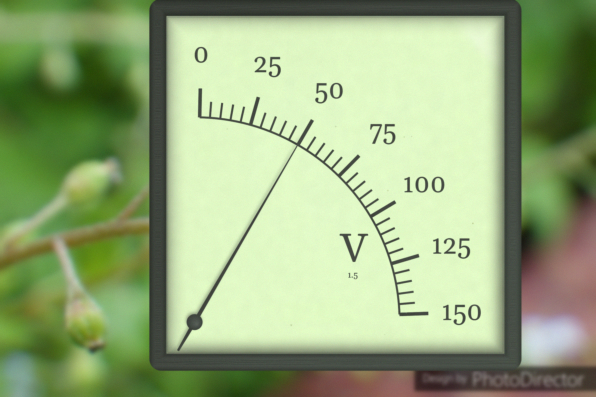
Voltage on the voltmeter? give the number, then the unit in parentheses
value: 50 (V)
